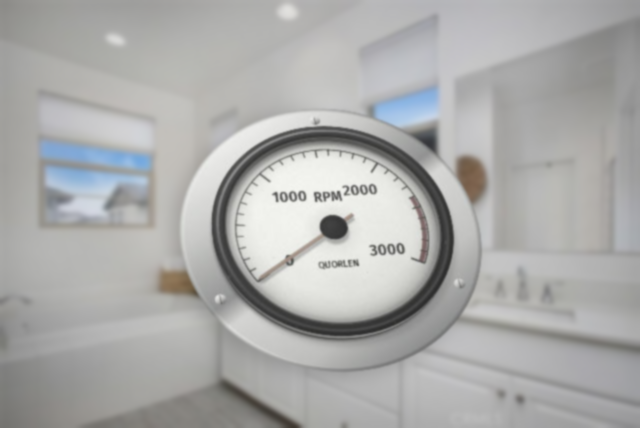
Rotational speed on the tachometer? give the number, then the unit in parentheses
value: 0 (rpm)
